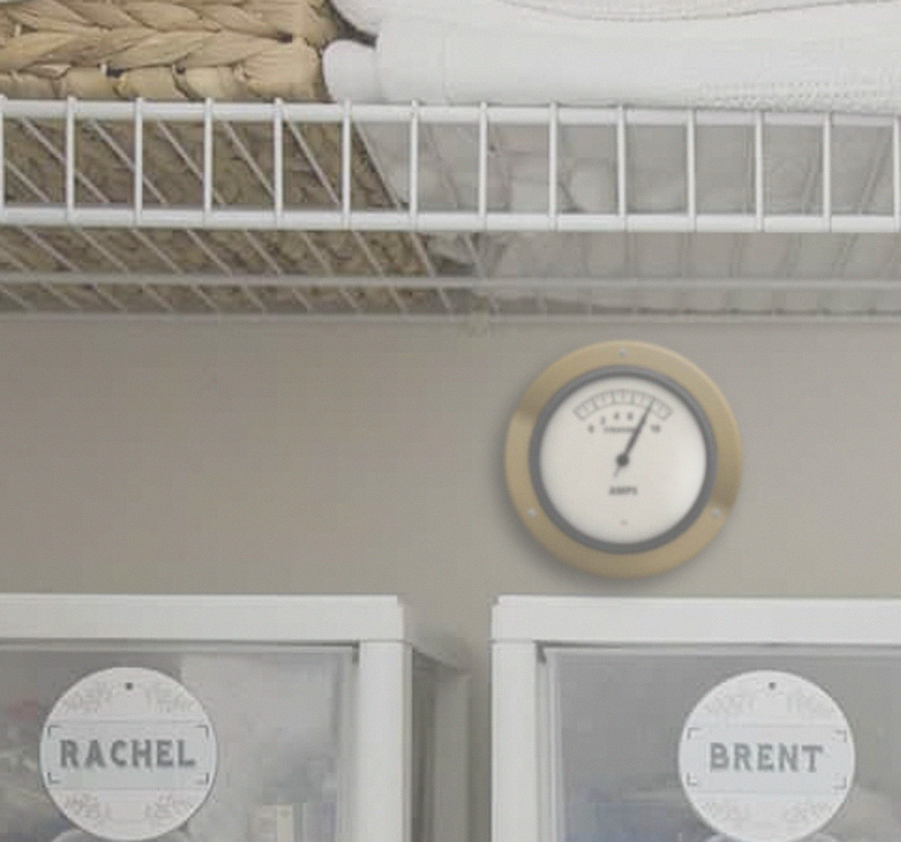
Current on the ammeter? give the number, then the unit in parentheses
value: 8 (A)
